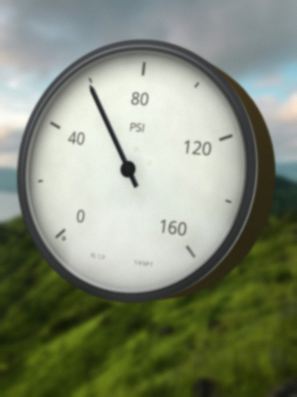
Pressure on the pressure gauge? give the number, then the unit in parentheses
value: 60 (psi)
